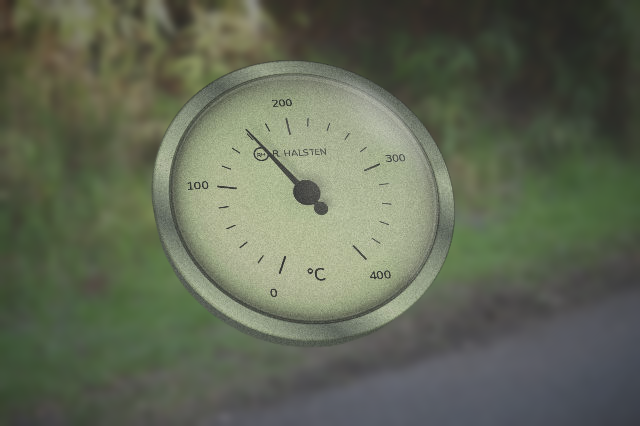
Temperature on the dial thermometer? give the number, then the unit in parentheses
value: 160 (°C)
